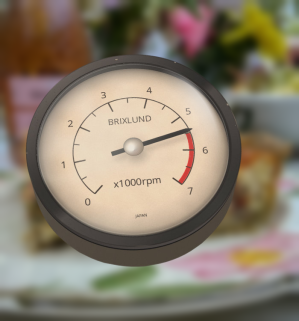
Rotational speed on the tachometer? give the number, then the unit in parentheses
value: 5500 (rpm)
